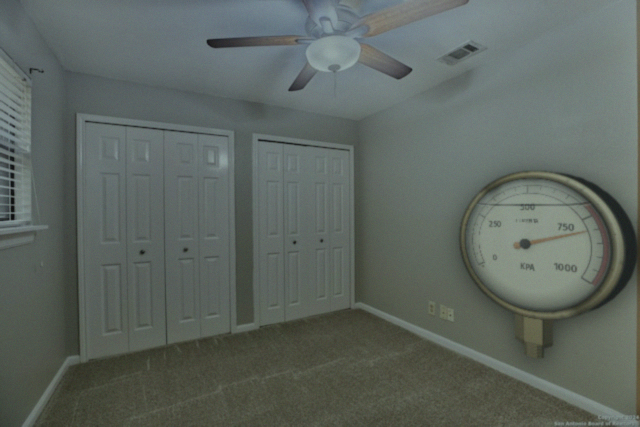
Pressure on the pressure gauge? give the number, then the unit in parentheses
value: 800 (kPa)
